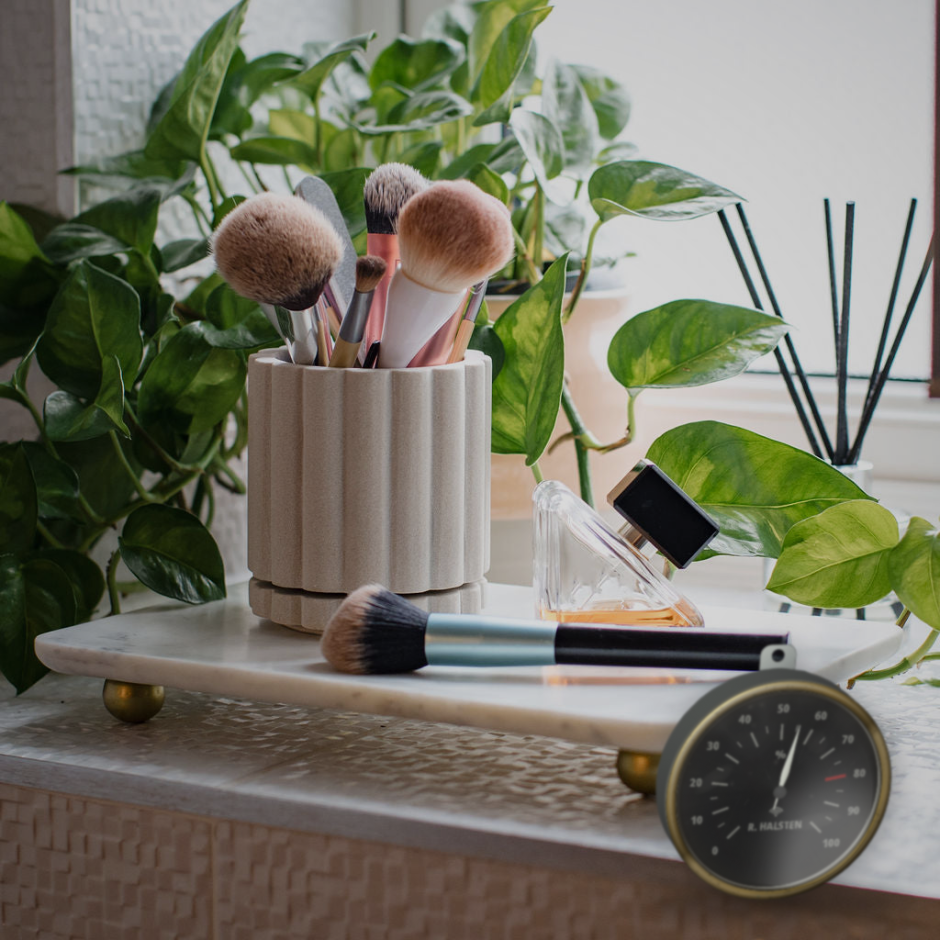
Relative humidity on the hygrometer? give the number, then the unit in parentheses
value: 55 (%)
